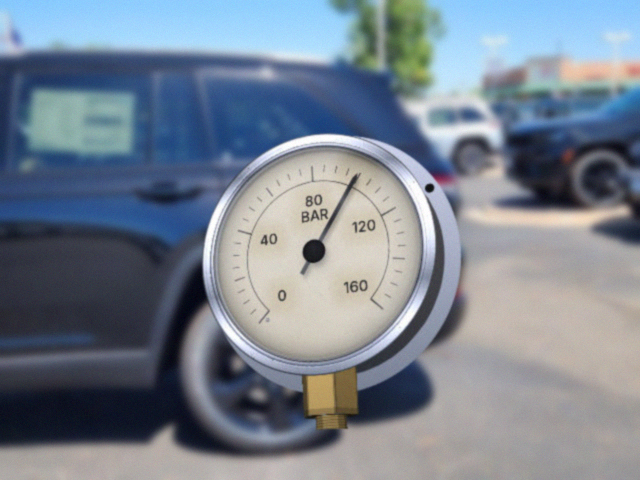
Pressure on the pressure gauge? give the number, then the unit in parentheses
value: 100 (bar)
